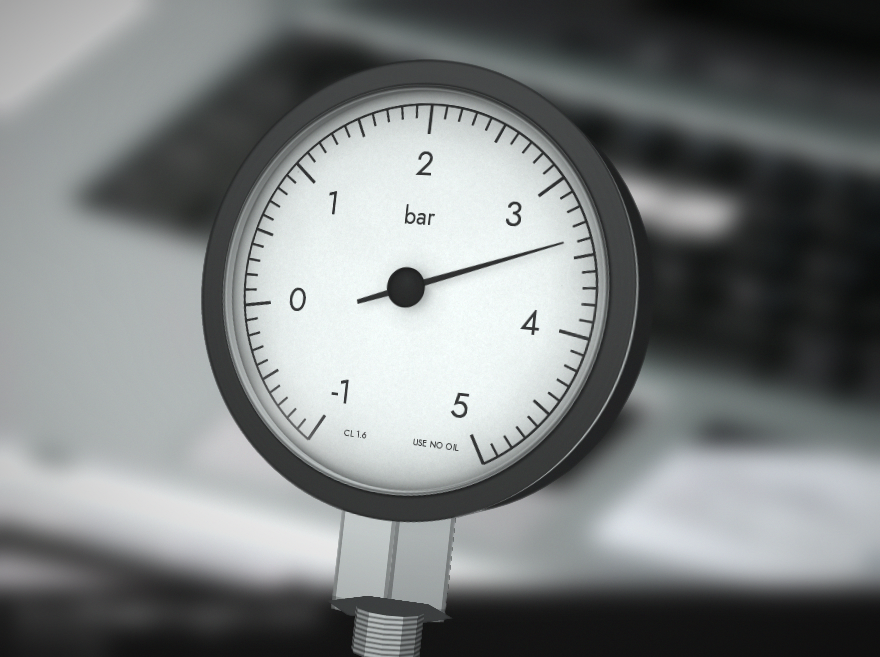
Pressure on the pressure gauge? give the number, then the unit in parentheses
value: 3.4 (bar)
